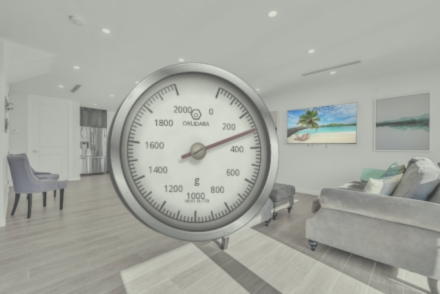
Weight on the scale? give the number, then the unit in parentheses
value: 300 (g)
